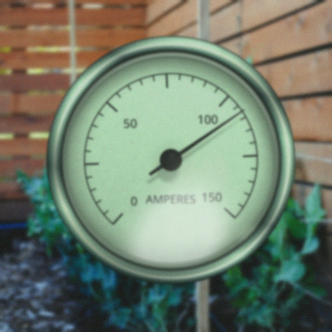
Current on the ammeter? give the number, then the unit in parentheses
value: 107.5 (A)
